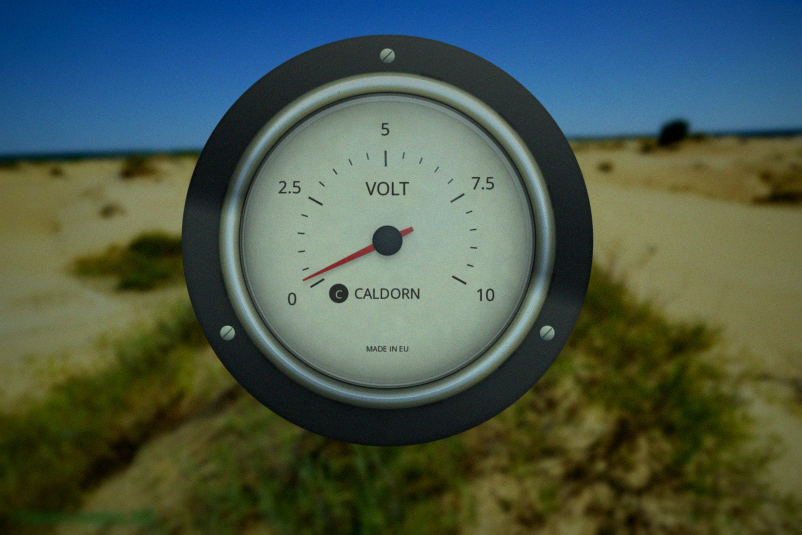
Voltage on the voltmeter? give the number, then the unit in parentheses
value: 0.25 (V)
